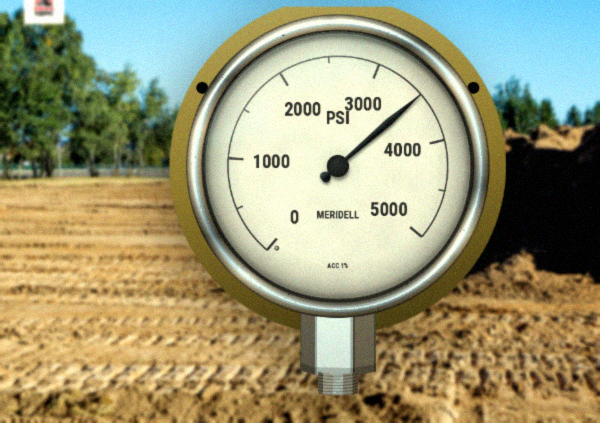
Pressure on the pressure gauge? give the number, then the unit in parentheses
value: 3500 (psi)
